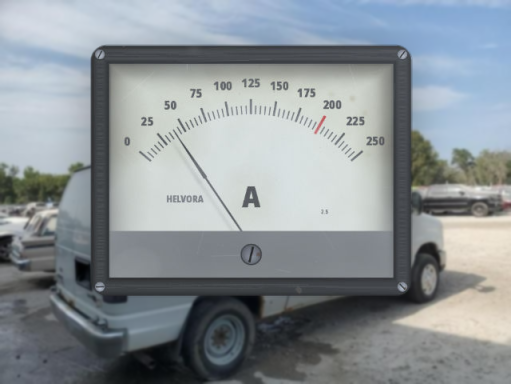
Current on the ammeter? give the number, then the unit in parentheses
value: 40 (A)
